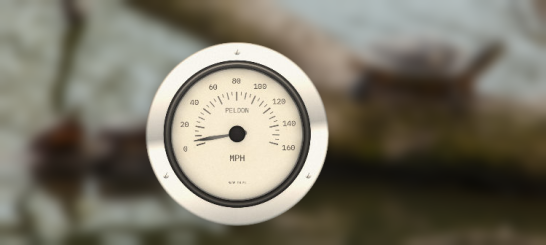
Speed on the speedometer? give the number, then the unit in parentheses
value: 5 (mph)
